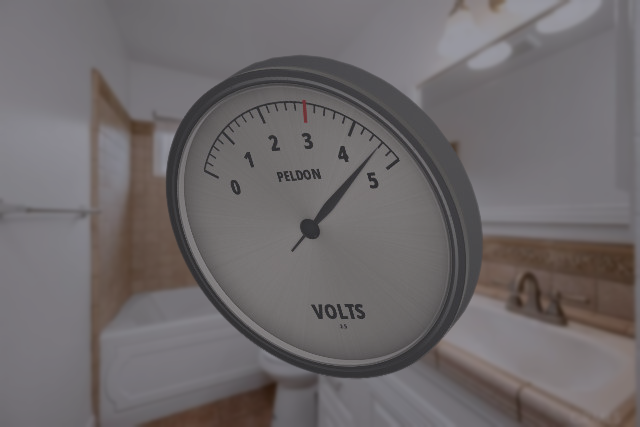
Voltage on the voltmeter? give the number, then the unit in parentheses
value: 4.6 (V)
